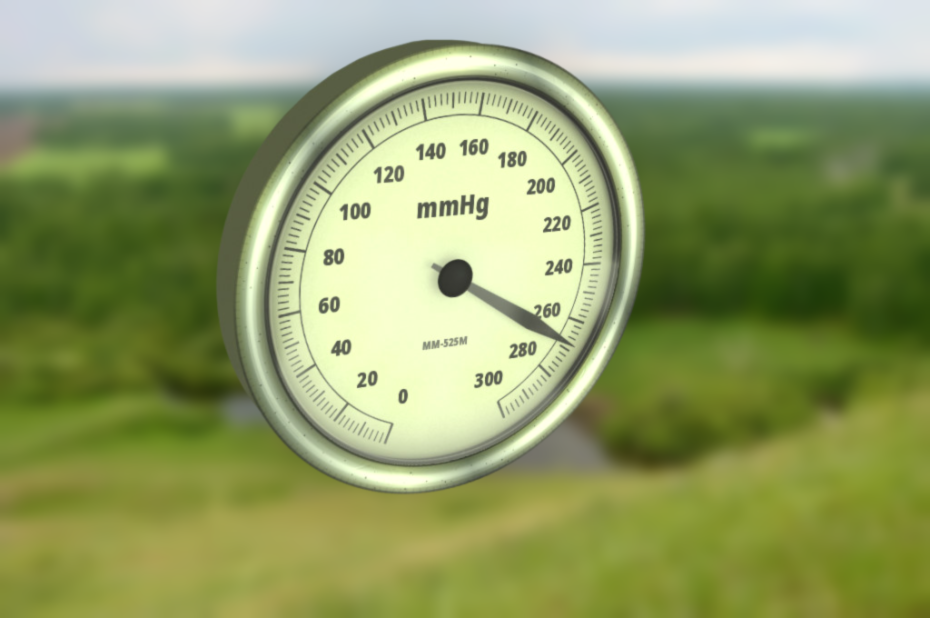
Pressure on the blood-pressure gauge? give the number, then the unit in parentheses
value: 268 (mmHg)
